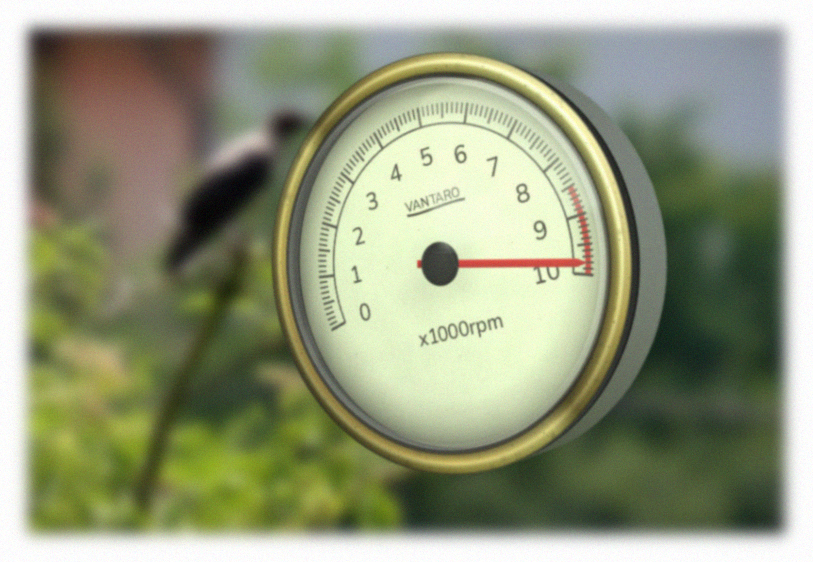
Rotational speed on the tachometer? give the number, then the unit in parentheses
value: 9800 (rpm)
